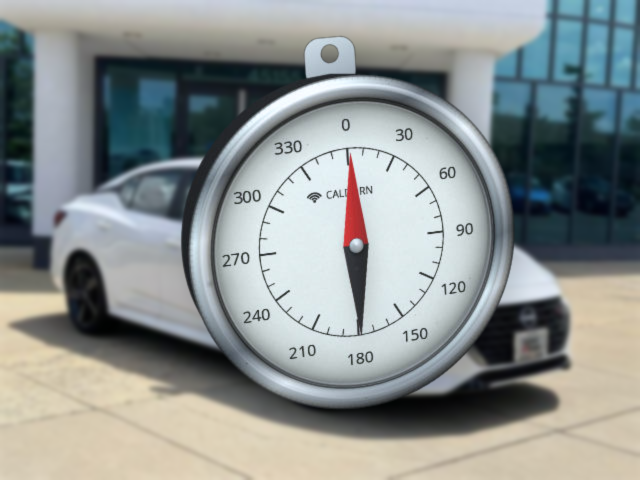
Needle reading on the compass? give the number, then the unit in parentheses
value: 0 (°)
